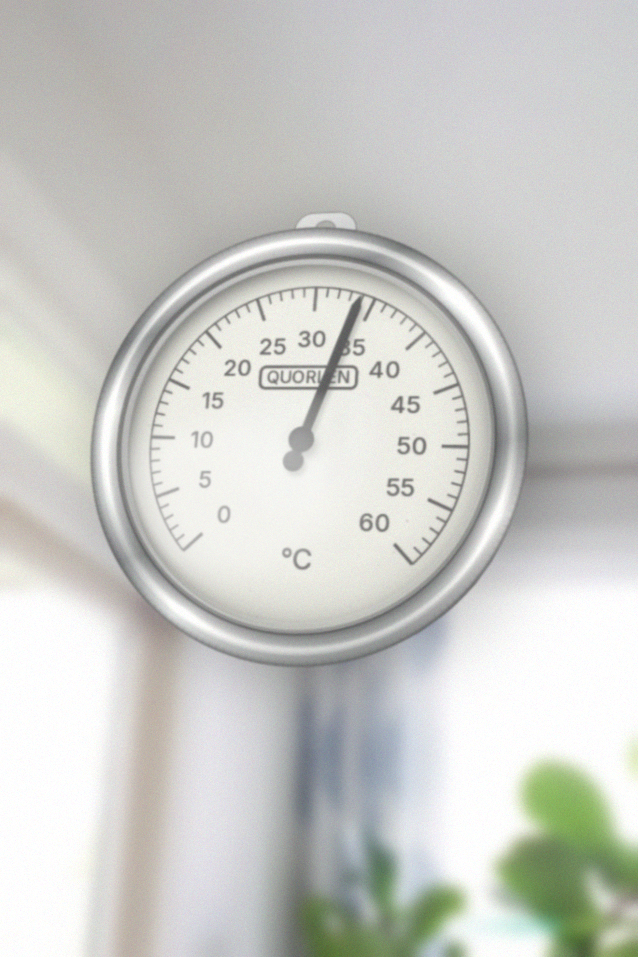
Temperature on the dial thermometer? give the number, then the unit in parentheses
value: 34 (°C)
